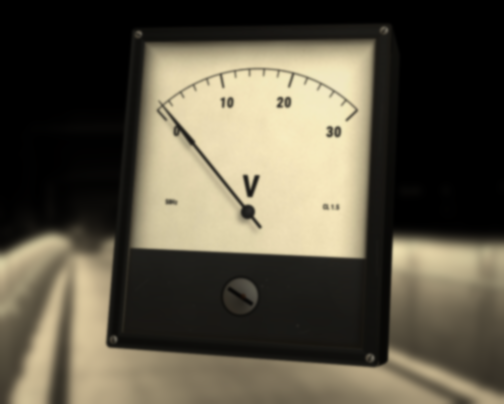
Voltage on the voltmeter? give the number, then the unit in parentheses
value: 1 (V)
